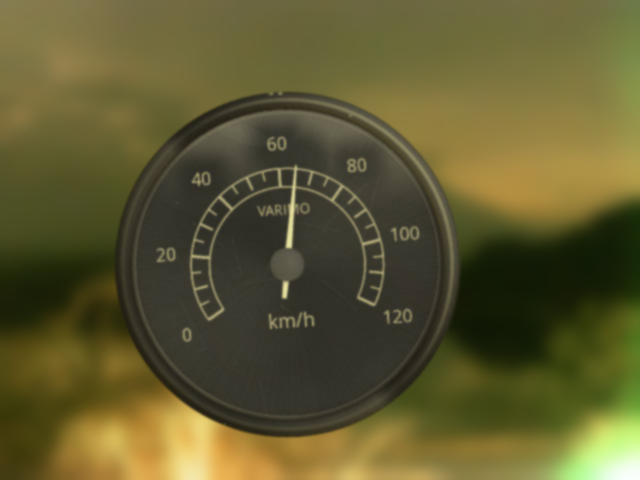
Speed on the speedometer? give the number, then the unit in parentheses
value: 65 (km/h)
